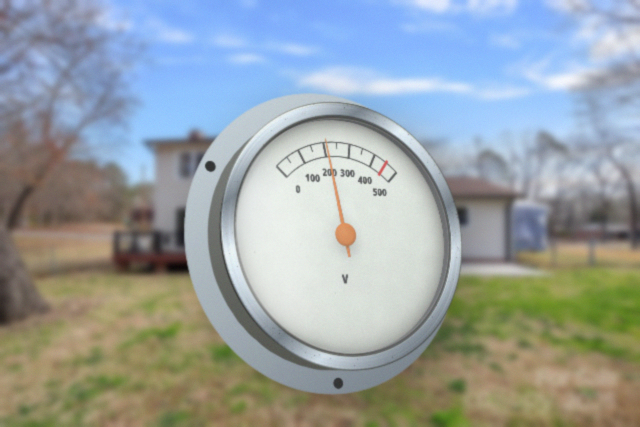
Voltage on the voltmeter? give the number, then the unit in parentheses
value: 200 (V)
